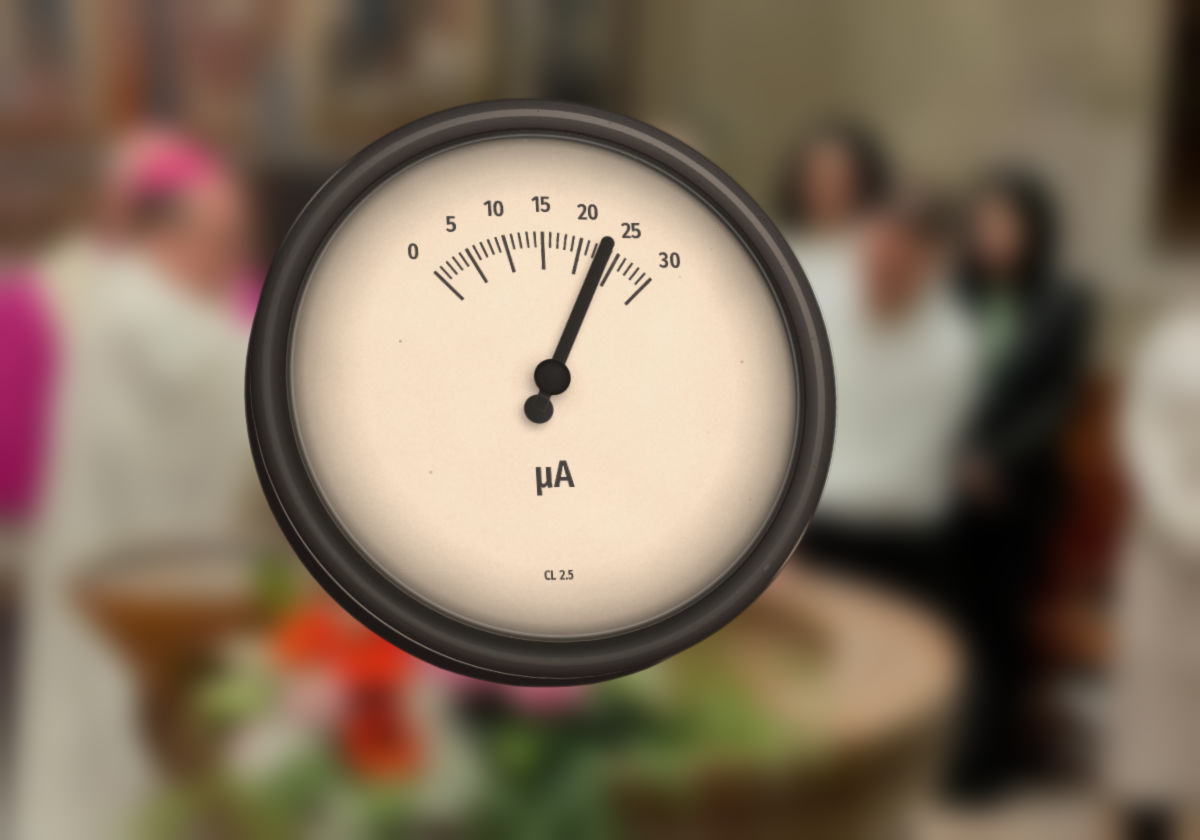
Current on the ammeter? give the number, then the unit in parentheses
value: 23 (µA)
